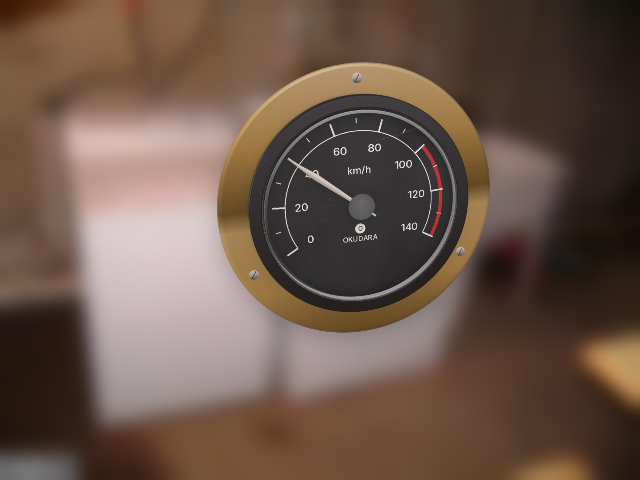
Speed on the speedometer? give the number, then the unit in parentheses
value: 40 (km/h)
